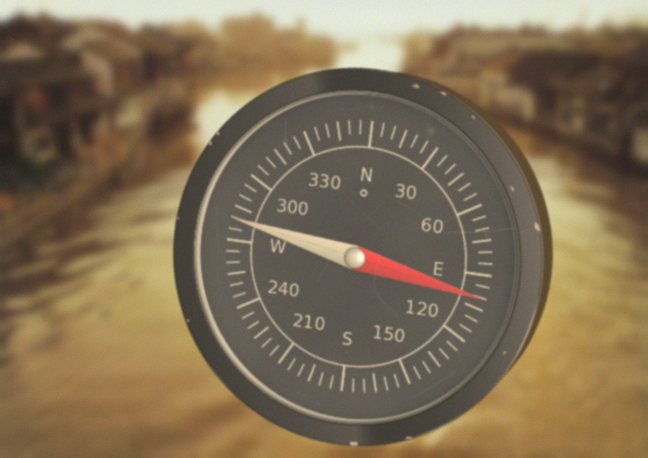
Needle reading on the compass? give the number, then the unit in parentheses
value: 100 (°)
